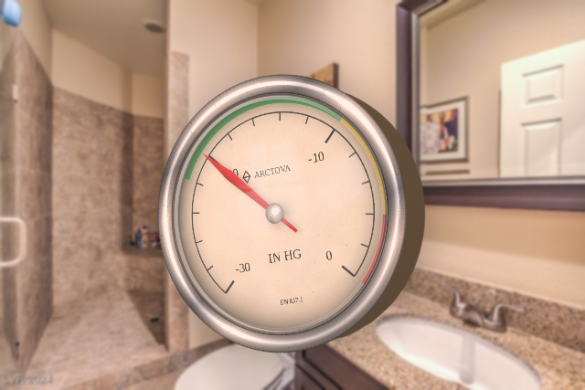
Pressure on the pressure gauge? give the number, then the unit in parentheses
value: -20 (inHg)
